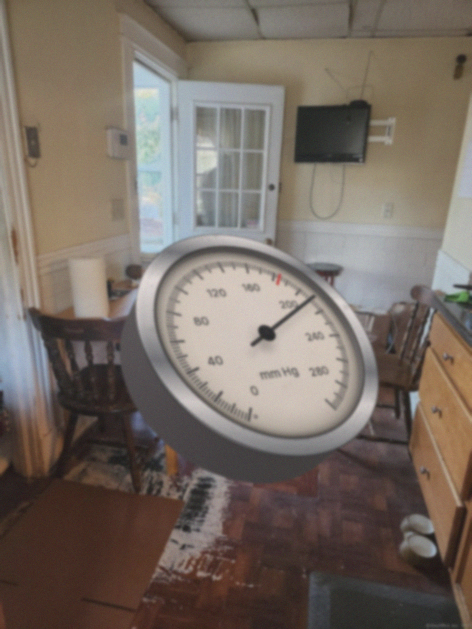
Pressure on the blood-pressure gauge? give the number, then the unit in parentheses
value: 210 (mmHg)
